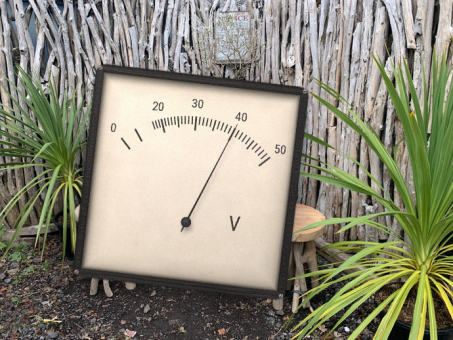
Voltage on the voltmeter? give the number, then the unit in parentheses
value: 40 (V)
